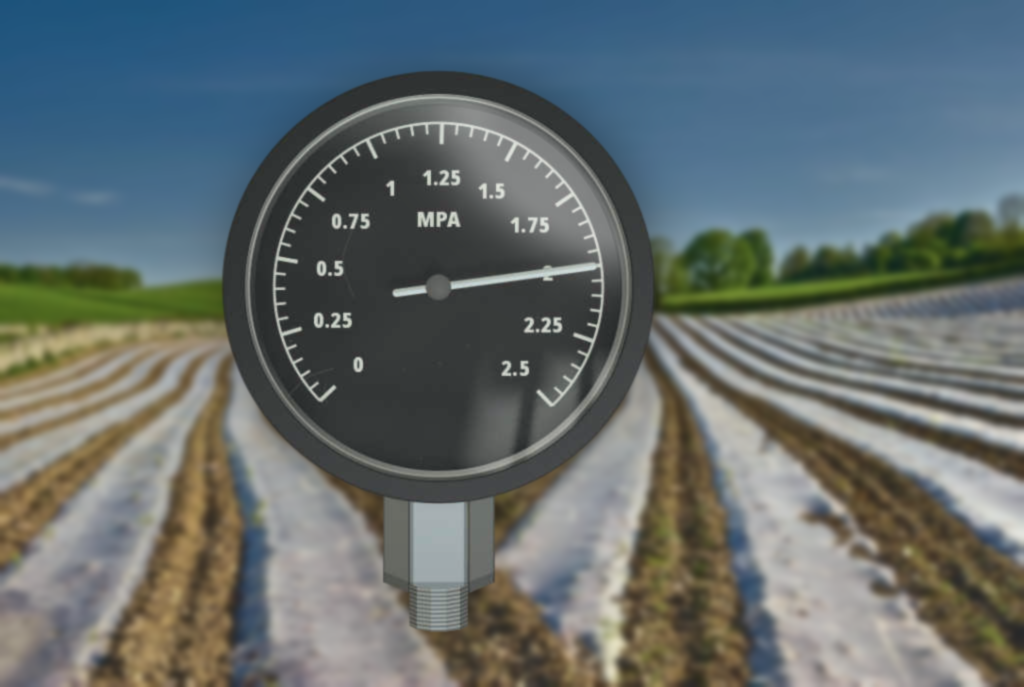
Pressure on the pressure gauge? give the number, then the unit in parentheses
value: 2 (MPa)
